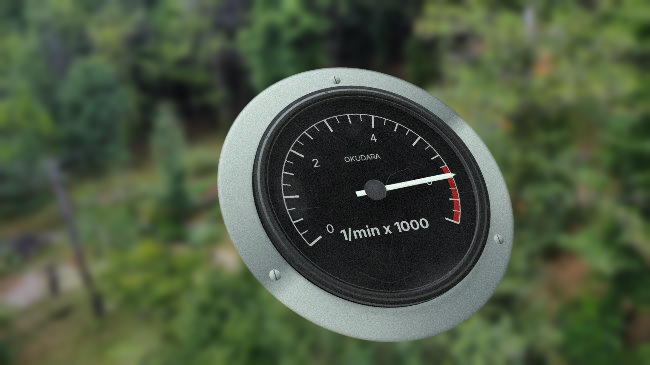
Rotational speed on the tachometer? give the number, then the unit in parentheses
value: 6000 (rpm)
